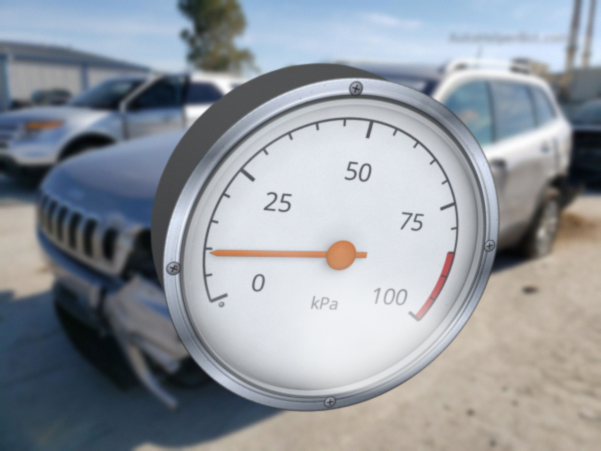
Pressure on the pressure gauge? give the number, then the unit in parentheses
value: 10 (kPa)
